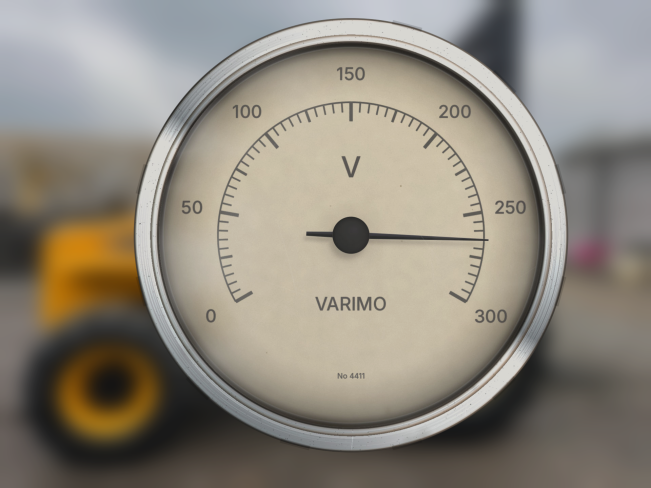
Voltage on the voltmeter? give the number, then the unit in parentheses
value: 265 (V)
